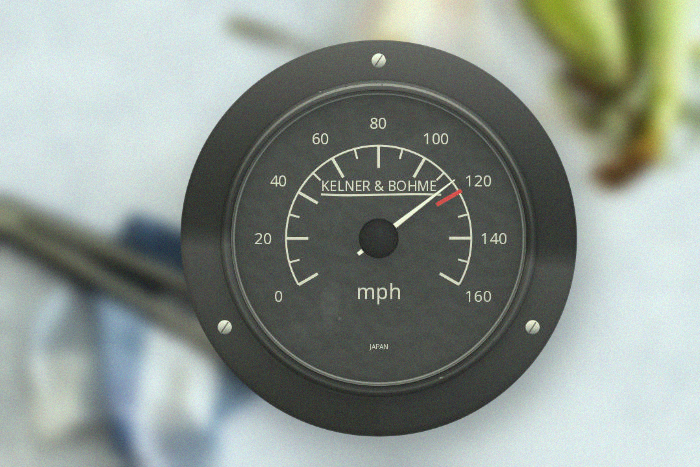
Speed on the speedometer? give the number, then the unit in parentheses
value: 115 (mph)
